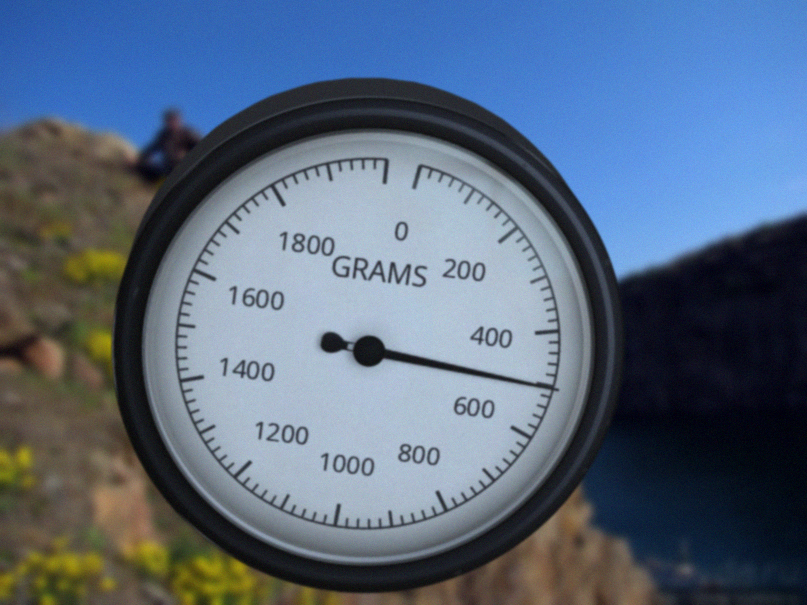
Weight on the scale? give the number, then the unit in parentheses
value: 500 (g)
